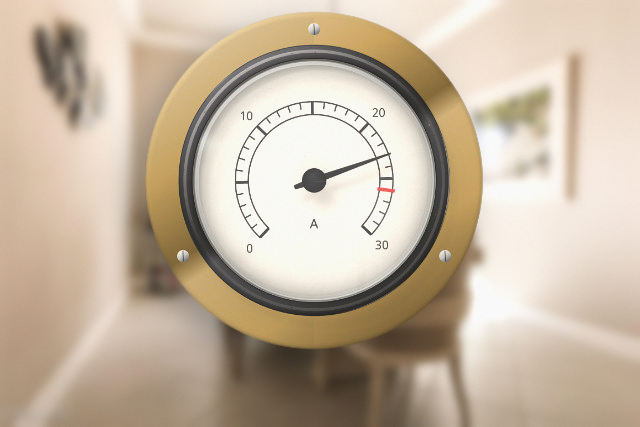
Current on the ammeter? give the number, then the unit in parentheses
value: 23 (A)
